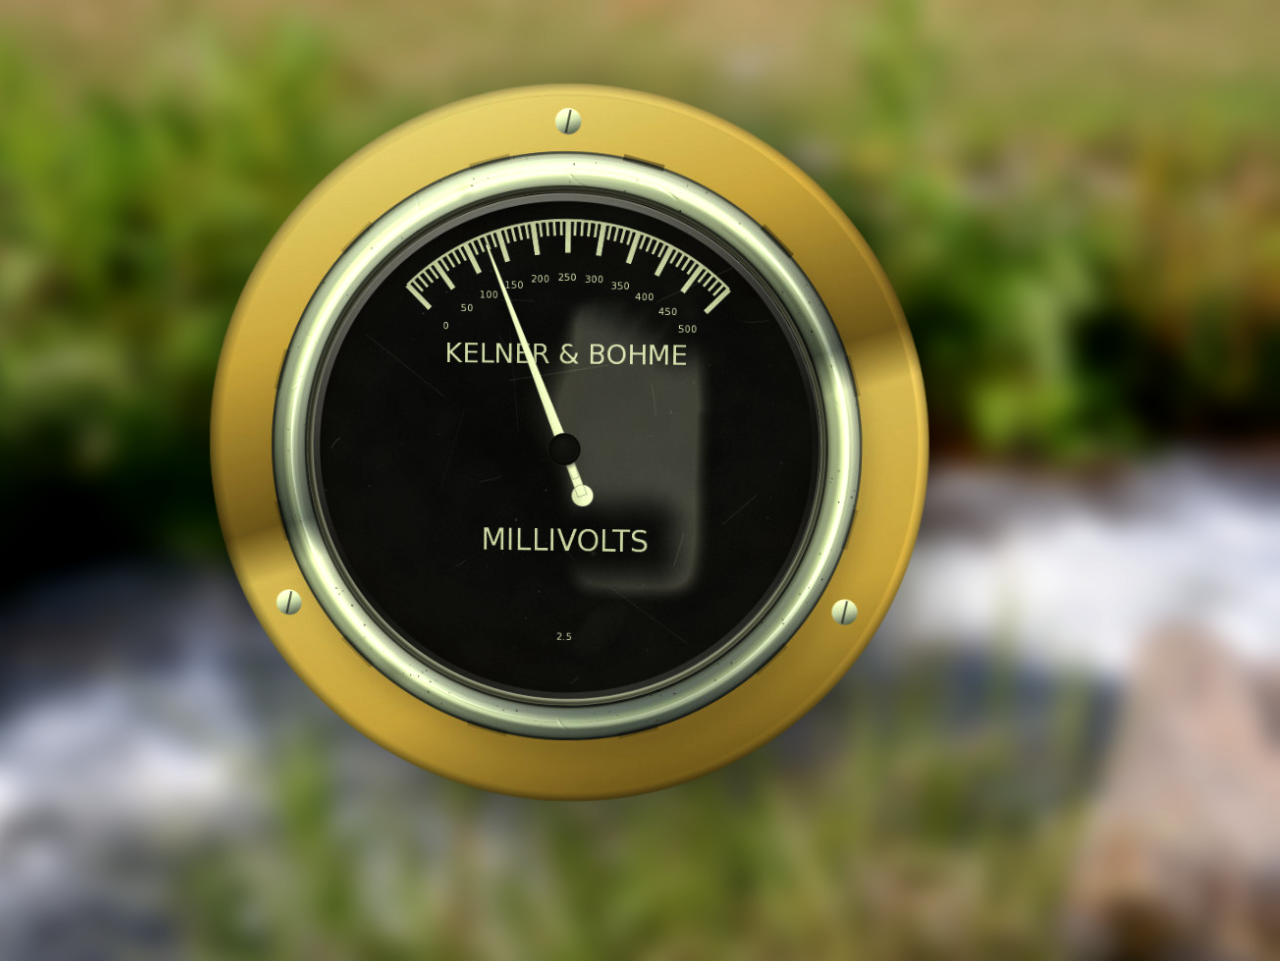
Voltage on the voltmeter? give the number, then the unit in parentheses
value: 130 (mV)
